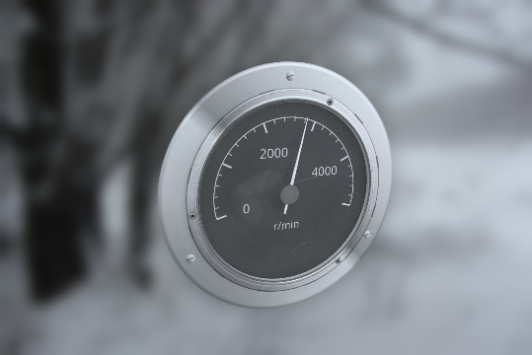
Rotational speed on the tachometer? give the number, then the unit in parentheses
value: 2800 (rpm)
